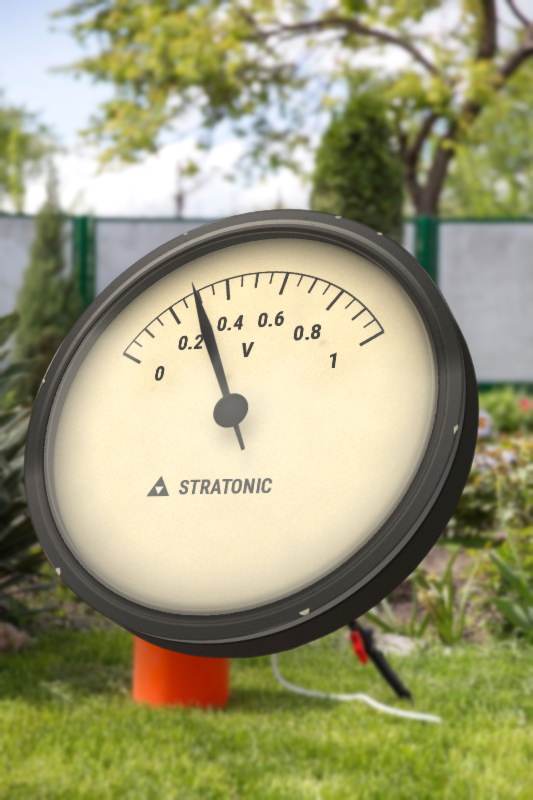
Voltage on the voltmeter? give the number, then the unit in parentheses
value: 0.3 (V)
